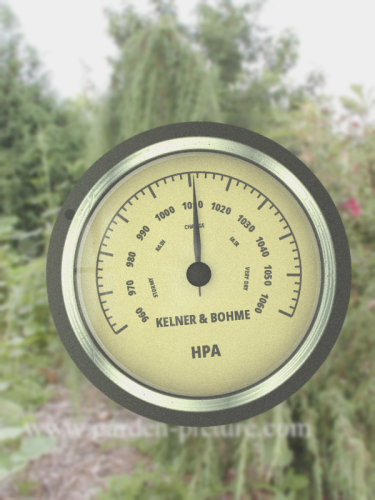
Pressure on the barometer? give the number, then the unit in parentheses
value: 1011 (hPa)
